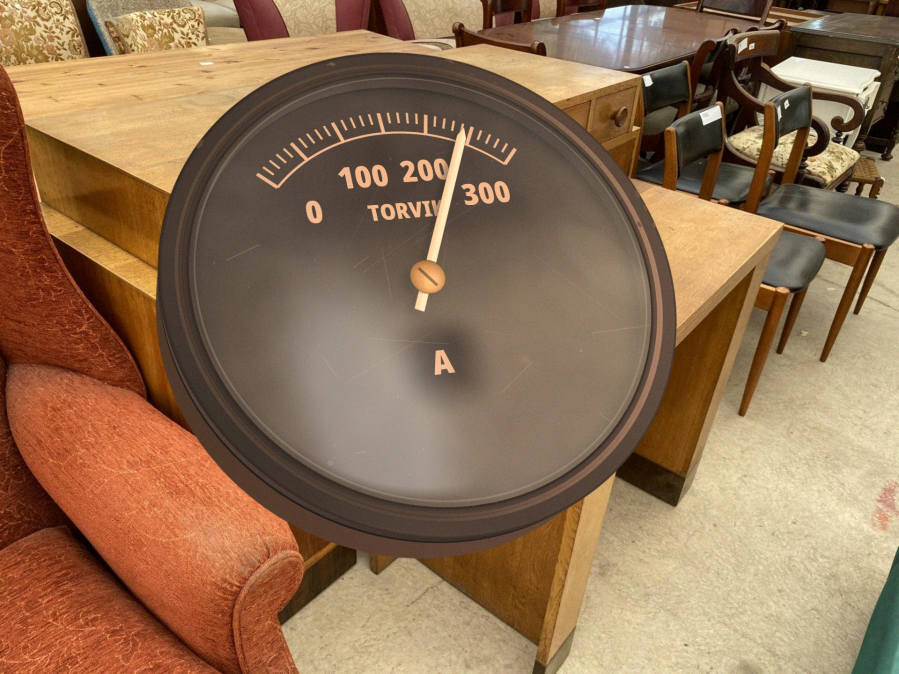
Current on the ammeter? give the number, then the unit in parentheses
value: 240 (A)
